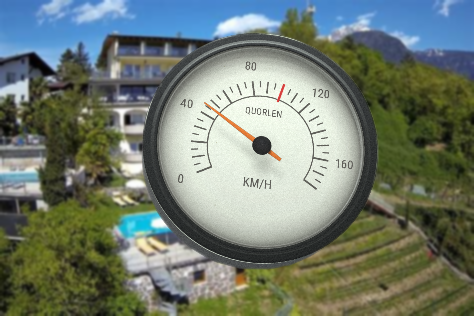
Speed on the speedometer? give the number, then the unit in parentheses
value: 45 (km/h)
